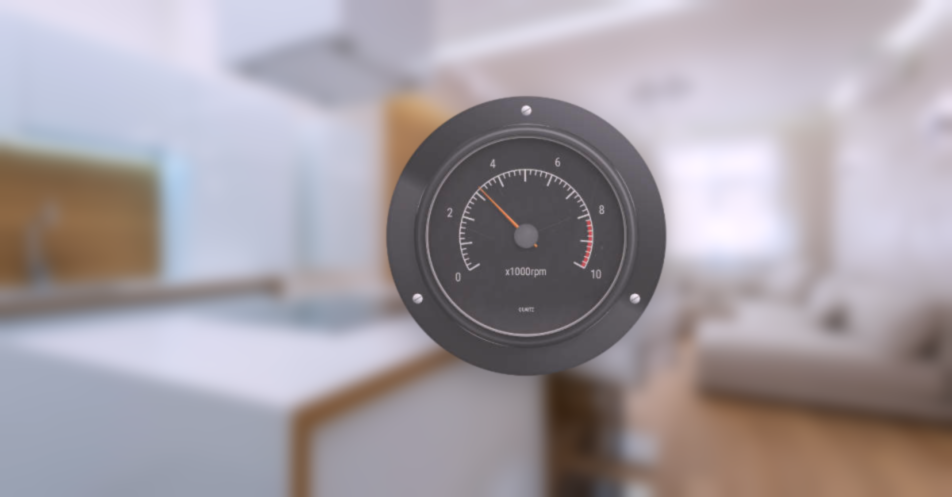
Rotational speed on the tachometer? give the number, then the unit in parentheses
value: 3200 (rpm)
